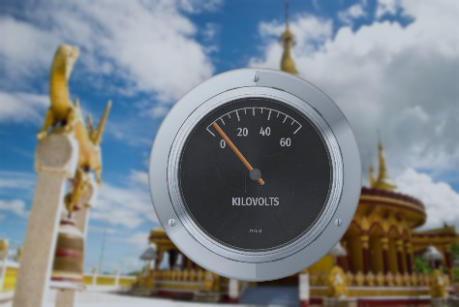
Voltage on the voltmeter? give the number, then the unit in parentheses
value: 5 (kV)
